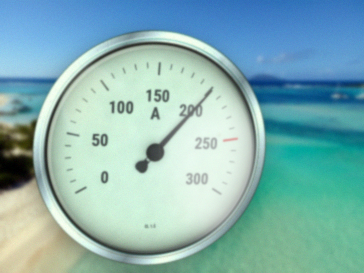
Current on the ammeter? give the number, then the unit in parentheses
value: 200 (A)
